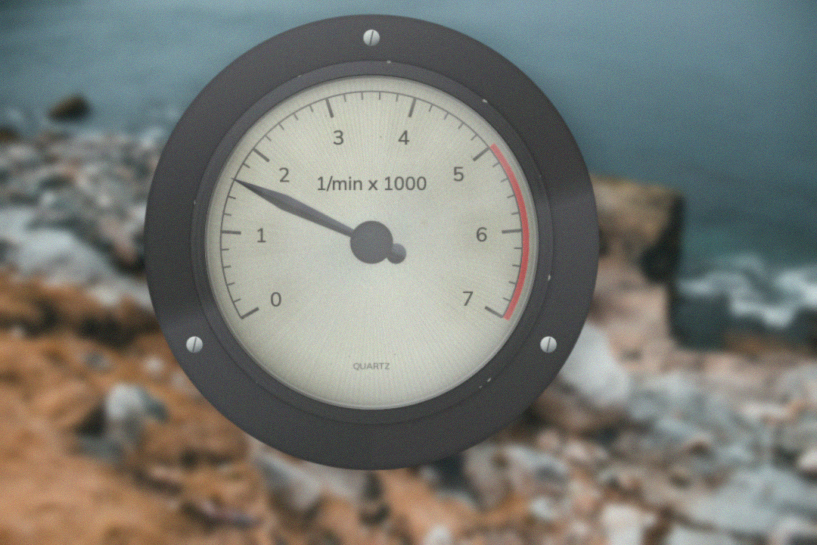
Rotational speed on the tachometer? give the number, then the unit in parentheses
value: 1600 (rpm)
